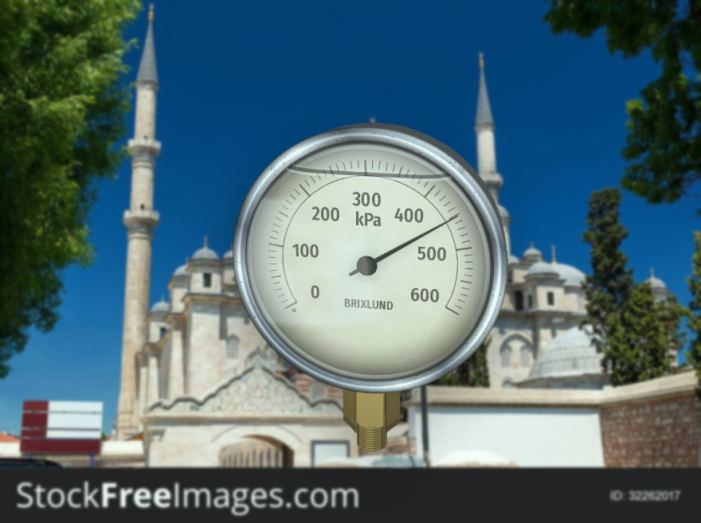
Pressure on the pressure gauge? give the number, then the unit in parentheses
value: 450 (kPa)
